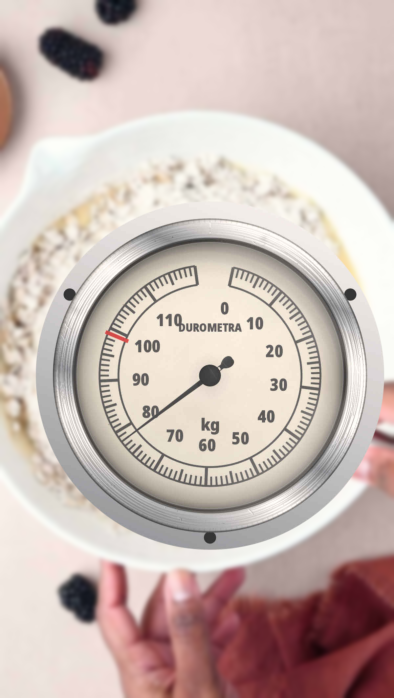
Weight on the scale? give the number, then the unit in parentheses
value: 78 (kg)
